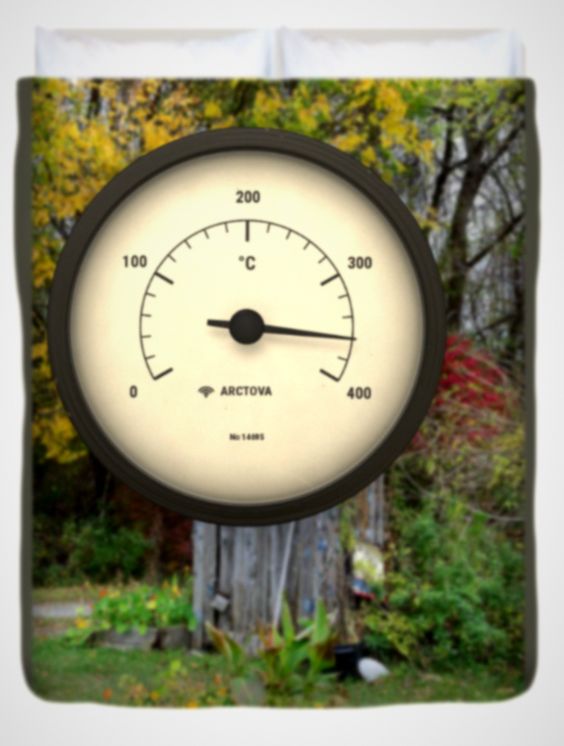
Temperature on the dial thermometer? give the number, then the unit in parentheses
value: 360 (°C)
